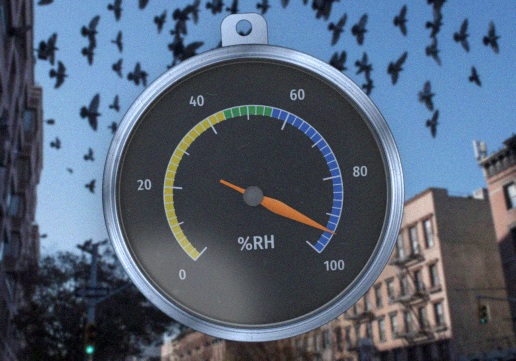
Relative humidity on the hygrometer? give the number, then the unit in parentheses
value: 94 (%)
